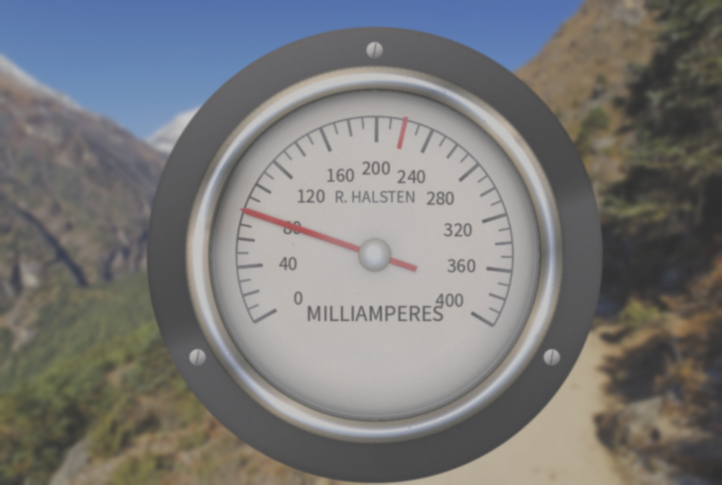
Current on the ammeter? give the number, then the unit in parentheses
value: 80 (mA)
